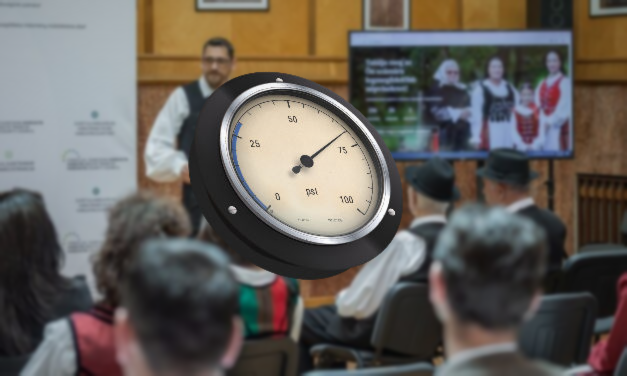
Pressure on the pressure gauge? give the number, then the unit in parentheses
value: 70 (psi)
